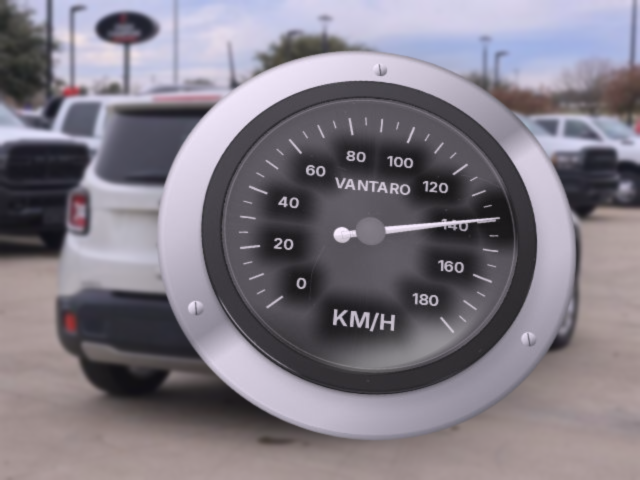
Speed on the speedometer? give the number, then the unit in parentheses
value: 140 (km/h)
